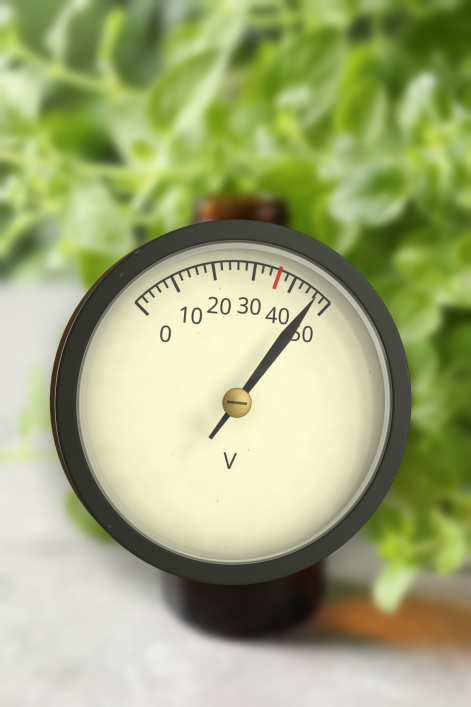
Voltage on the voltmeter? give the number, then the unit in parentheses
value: 46 (V)
